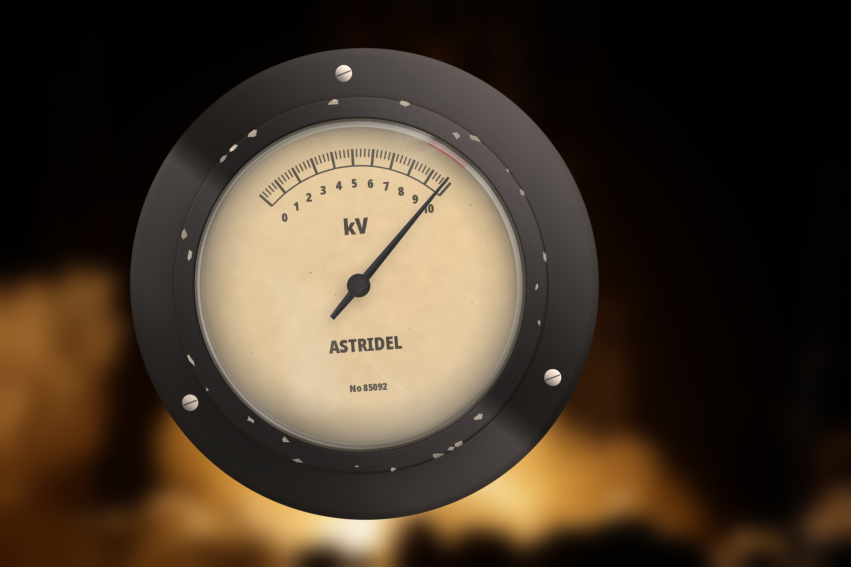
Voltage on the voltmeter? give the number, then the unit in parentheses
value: 9.8 (kV)
